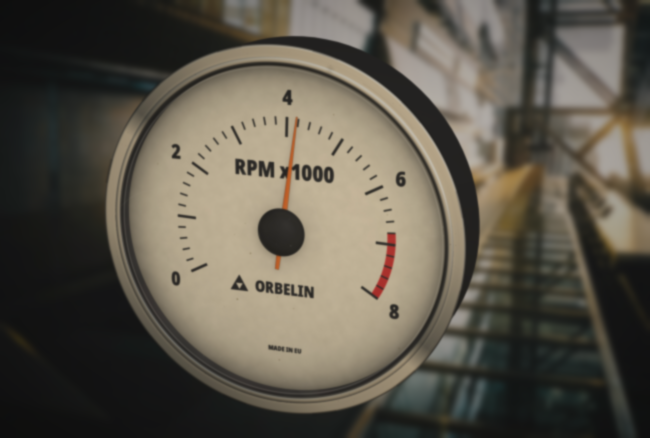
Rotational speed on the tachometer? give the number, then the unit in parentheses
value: 4200 (rpm)
